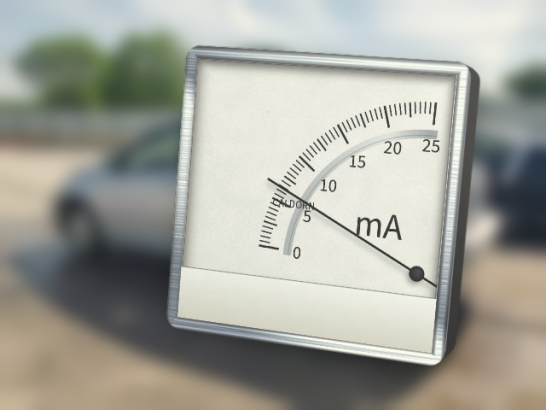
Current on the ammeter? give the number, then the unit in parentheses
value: 6.5 (mA)
